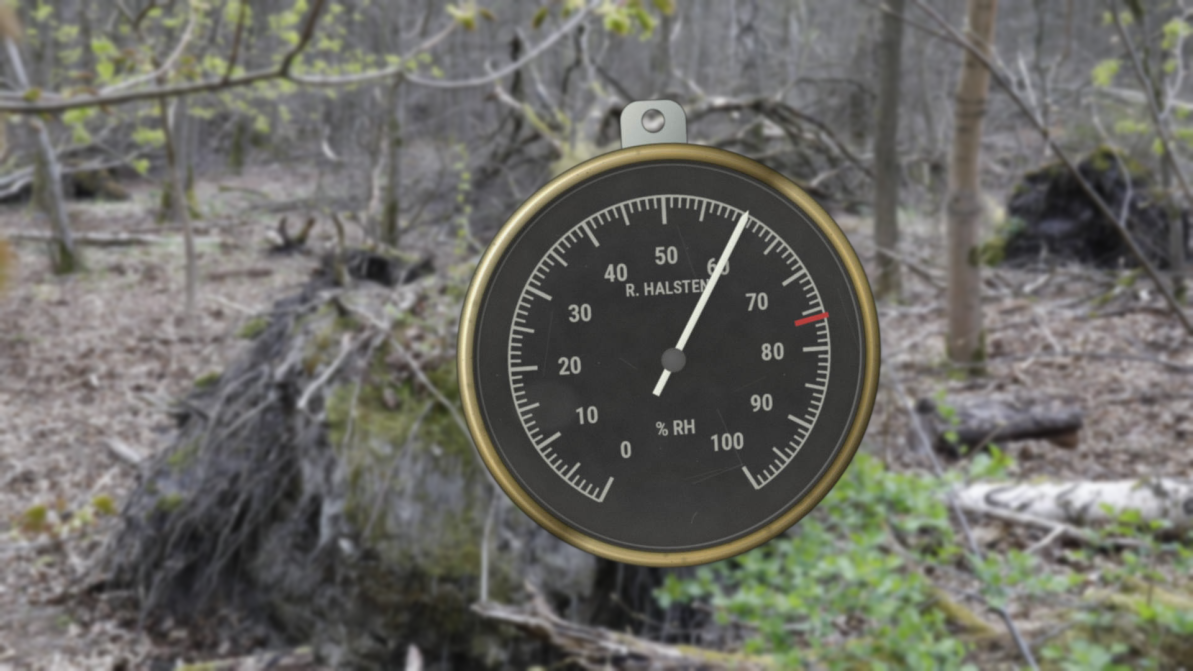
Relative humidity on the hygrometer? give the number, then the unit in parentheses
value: 60 (%)
